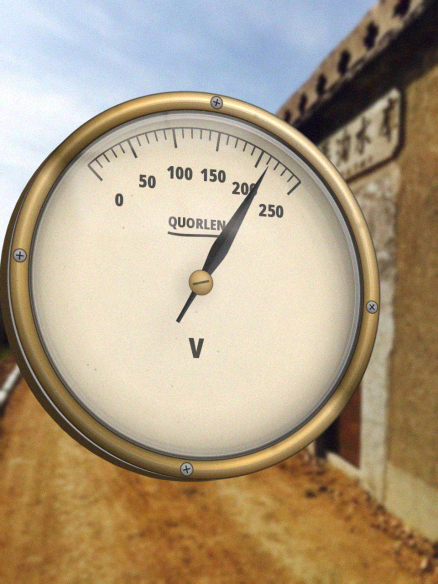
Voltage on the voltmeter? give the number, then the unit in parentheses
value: 210 (V)
